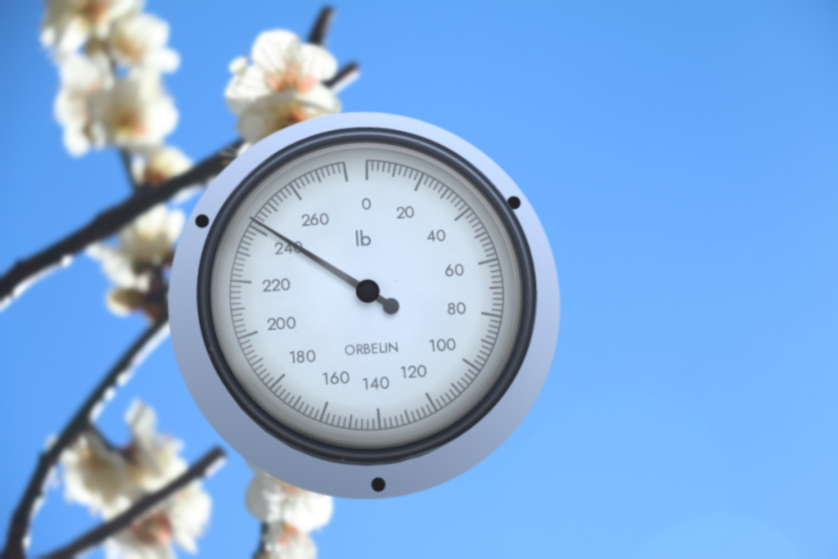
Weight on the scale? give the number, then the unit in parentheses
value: 242 (lb)
